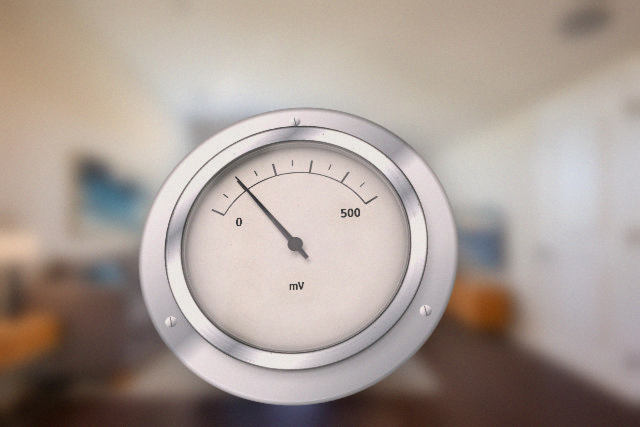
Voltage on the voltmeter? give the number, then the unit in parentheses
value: 100 (mV)
